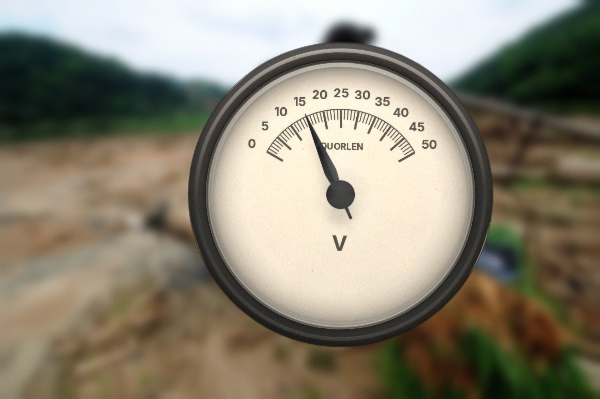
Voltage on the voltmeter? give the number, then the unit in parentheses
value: 15 (V)
